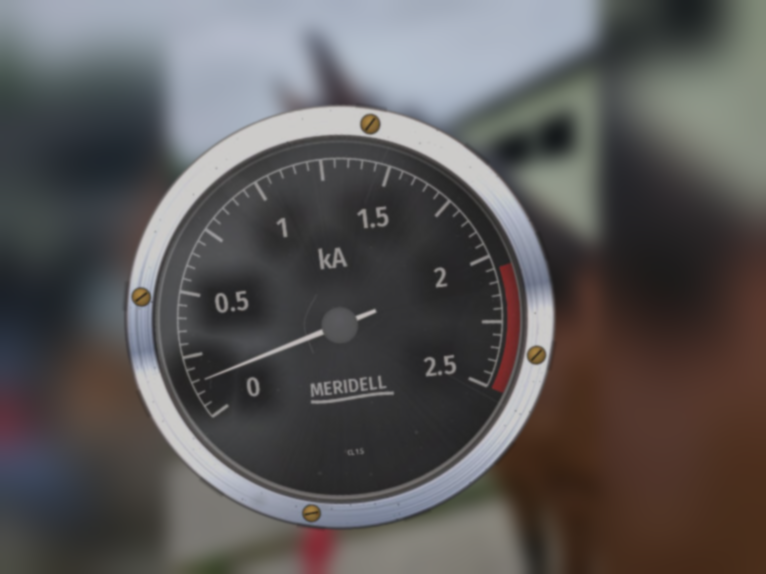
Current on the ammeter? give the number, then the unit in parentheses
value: 0.15 (kA)
